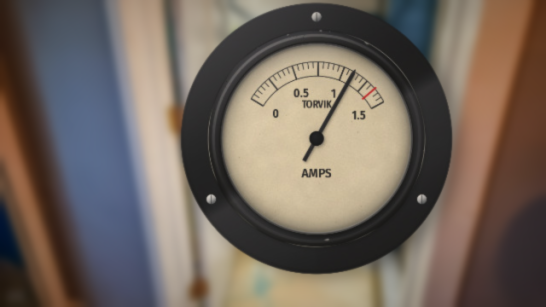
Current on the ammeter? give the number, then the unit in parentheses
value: 1.1 (A)
